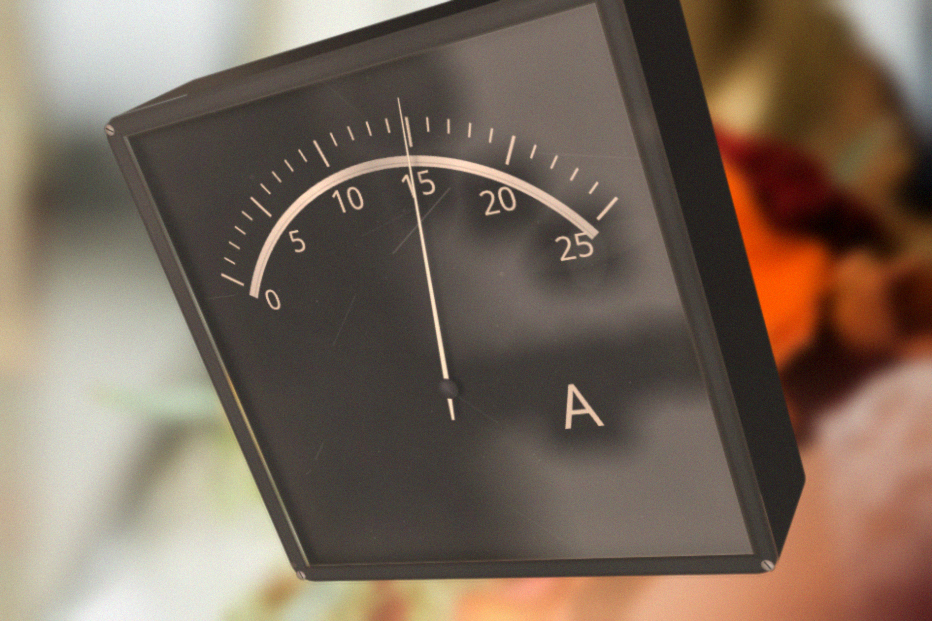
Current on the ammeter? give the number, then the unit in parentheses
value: 15 (A)
